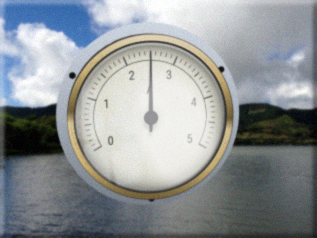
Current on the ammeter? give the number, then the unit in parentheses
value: 2.5 (A)
